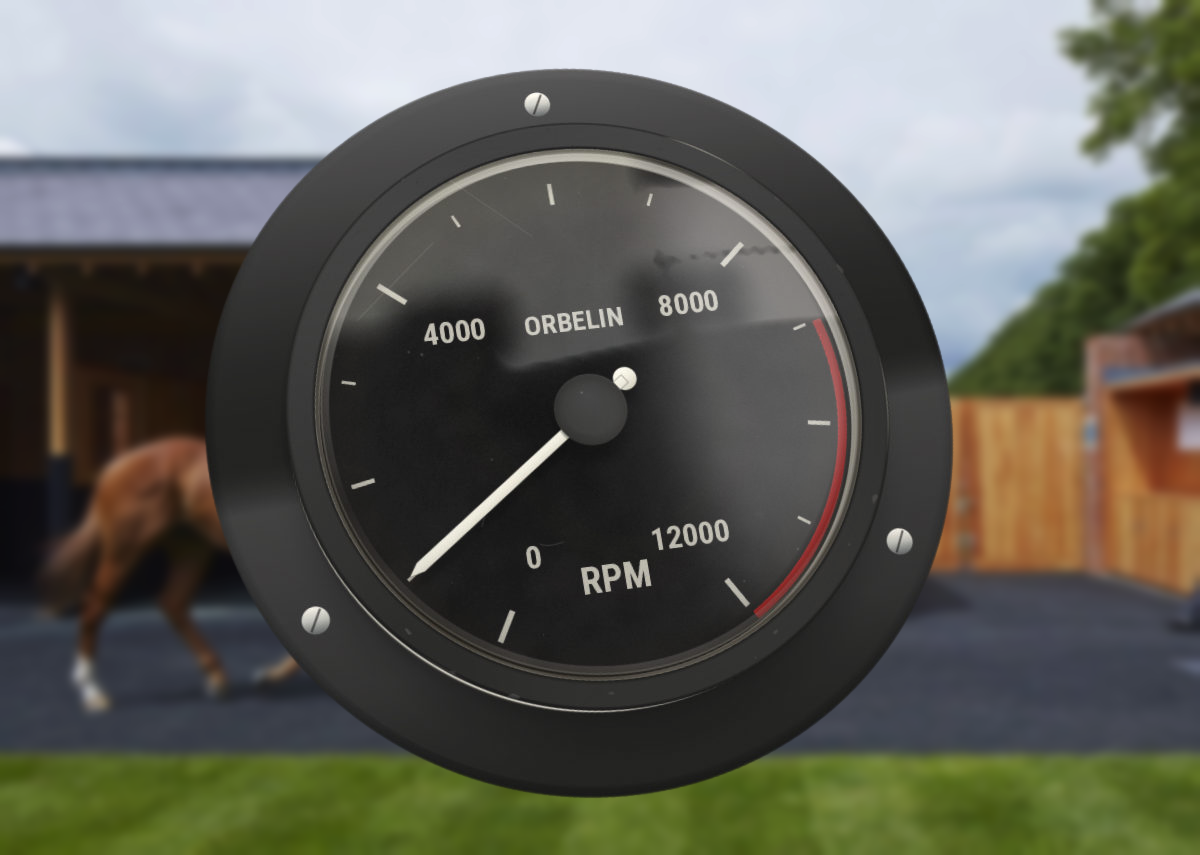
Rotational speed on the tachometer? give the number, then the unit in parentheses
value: 1000 (rpm)
